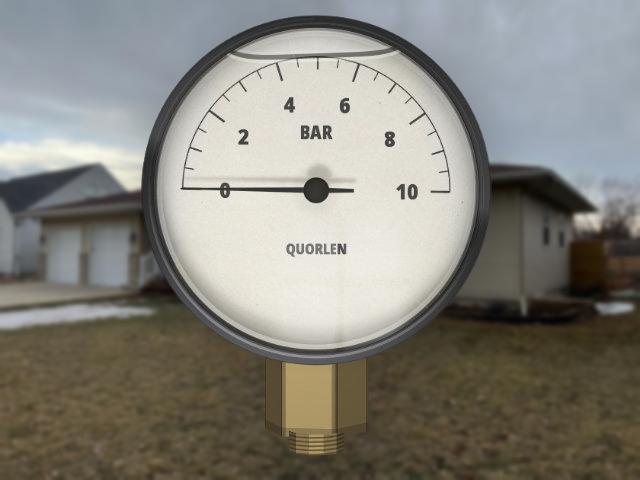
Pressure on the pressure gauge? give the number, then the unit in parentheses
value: 0 (bar)
